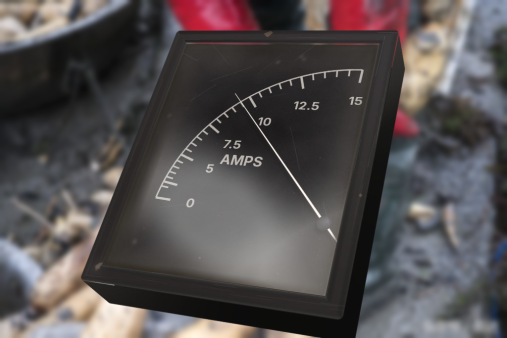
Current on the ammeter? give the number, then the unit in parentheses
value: 9.5 (A)
